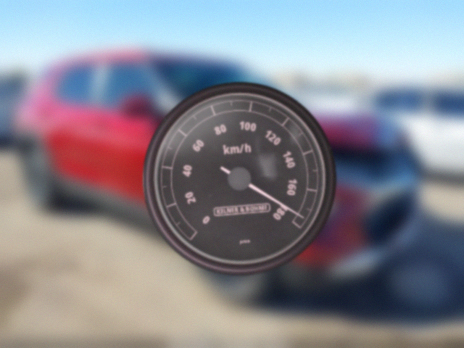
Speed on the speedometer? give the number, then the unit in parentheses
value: 175 (km/h)
